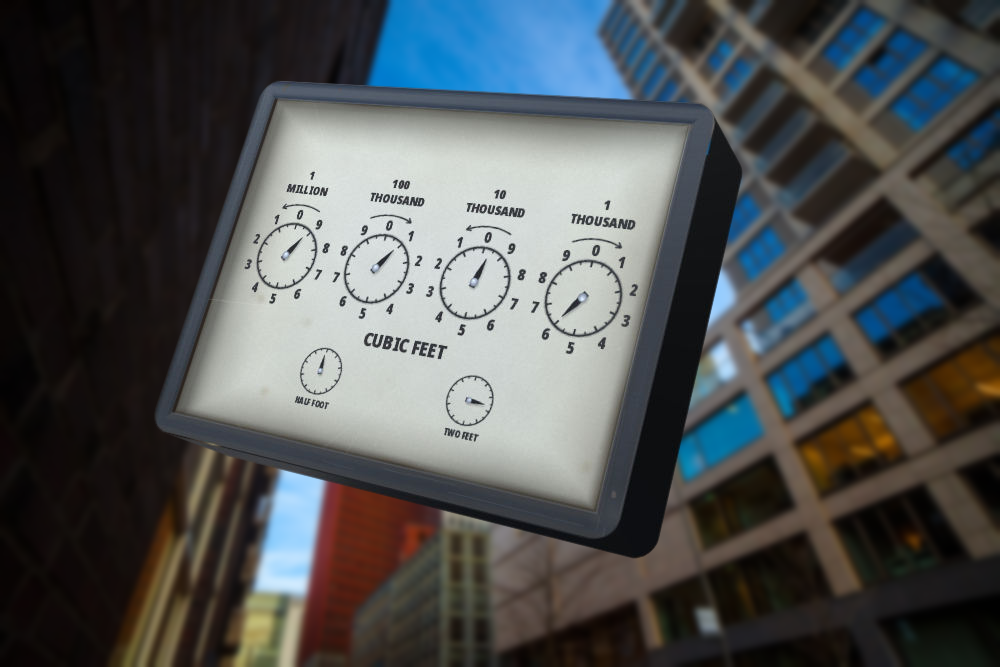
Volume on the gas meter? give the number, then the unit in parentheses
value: 909600 (ft³)
